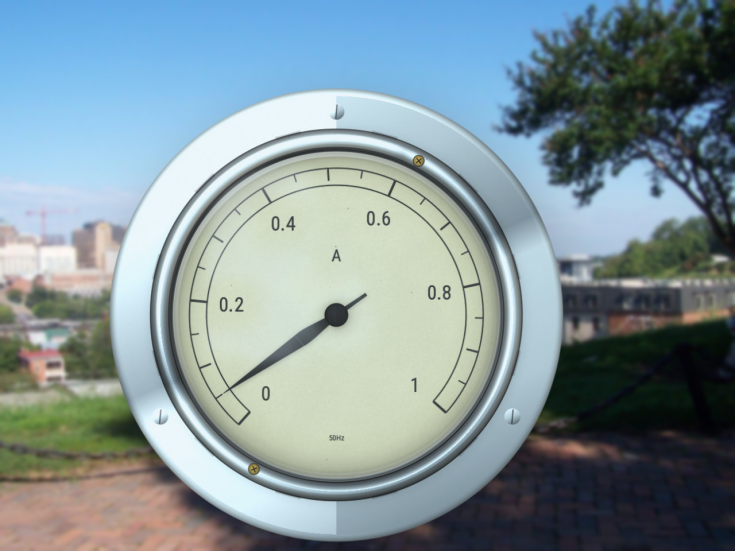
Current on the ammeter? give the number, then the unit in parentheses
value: 0.05 (A)
